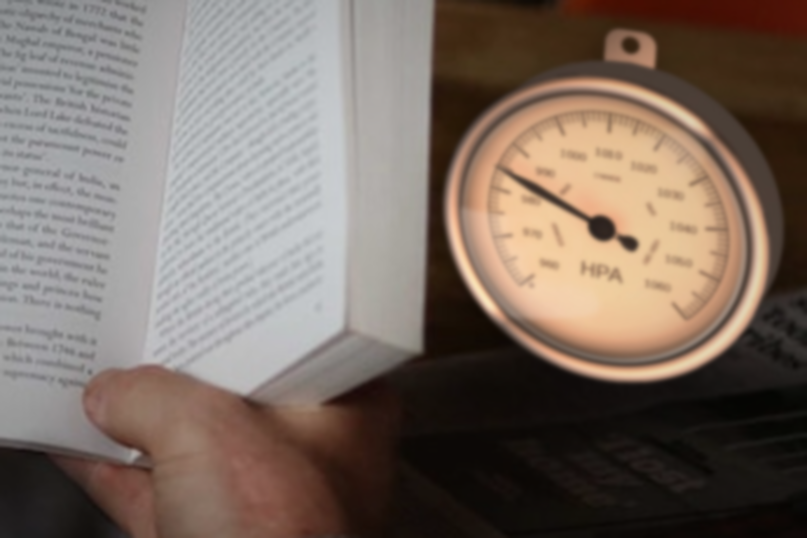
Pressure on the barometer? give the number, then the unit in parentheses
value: 985 (hPa)
